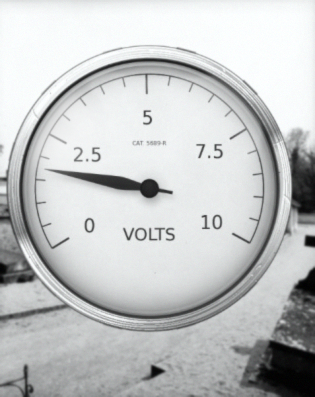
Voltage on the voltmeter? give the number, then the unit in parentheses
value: 1.75 (V)
